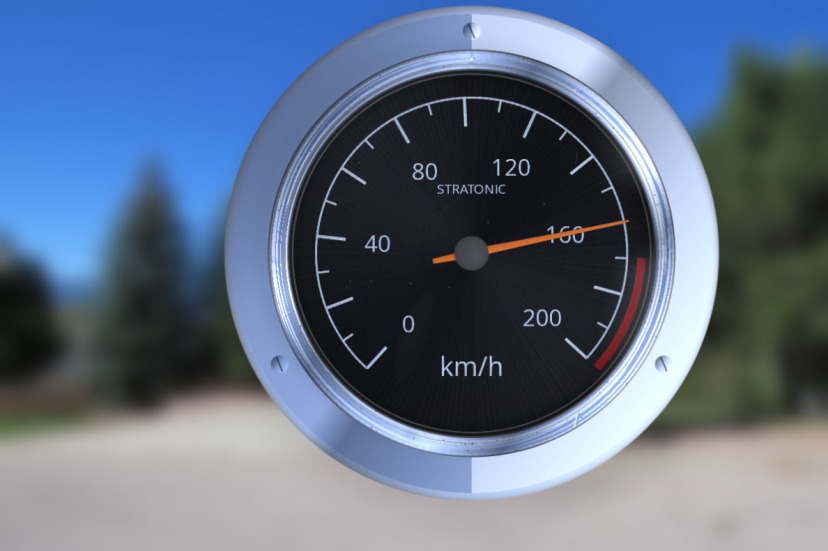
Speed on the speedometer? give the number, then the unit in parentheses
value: 160 (km/h)
